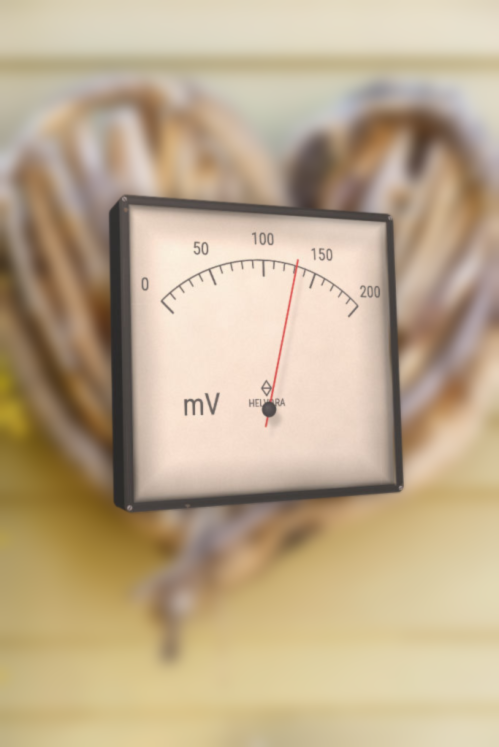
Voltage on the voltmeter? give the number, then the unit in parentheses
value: 130 (mV)
